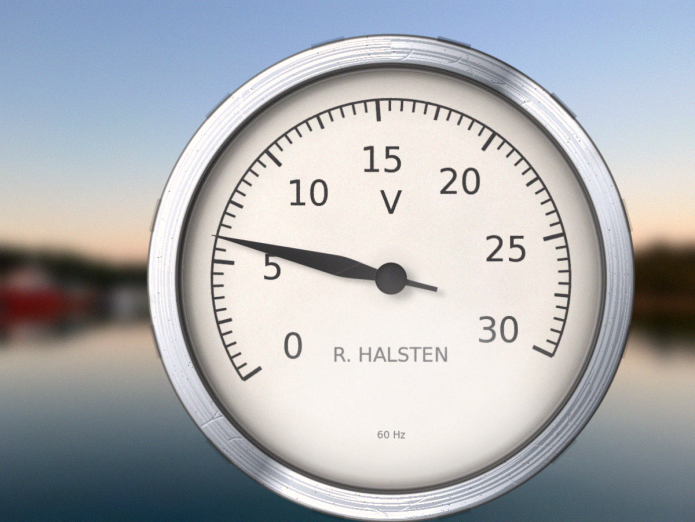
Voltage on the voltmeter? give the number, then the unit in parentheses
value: 6 (V)
